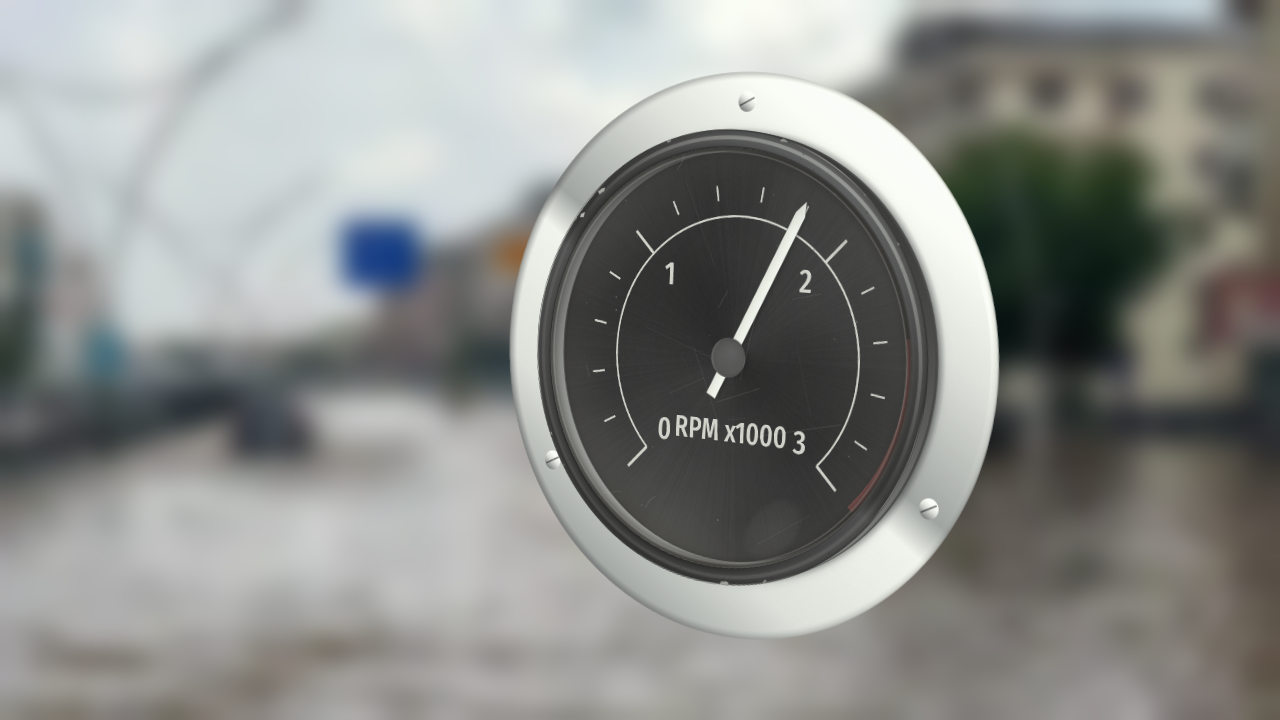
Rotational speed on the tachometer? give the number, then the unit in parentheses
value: 1800 (rpm)
